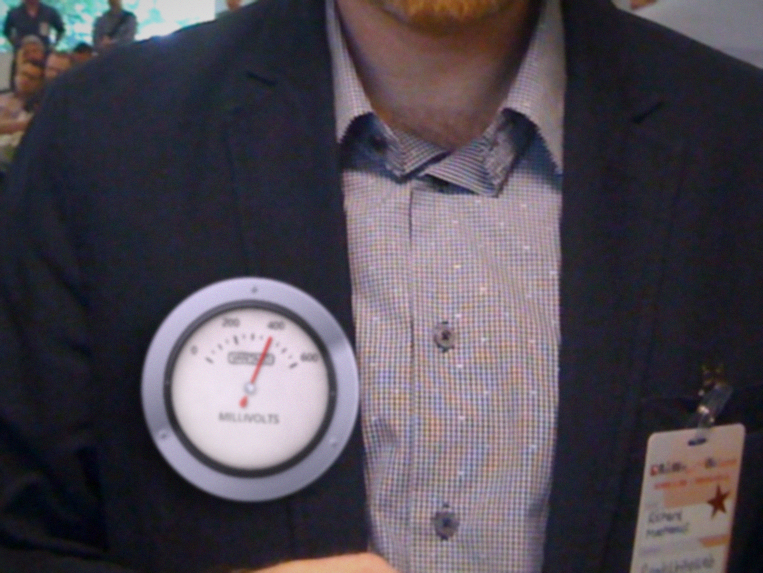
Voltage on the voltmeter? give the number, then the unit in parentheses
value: 400 (mV)
